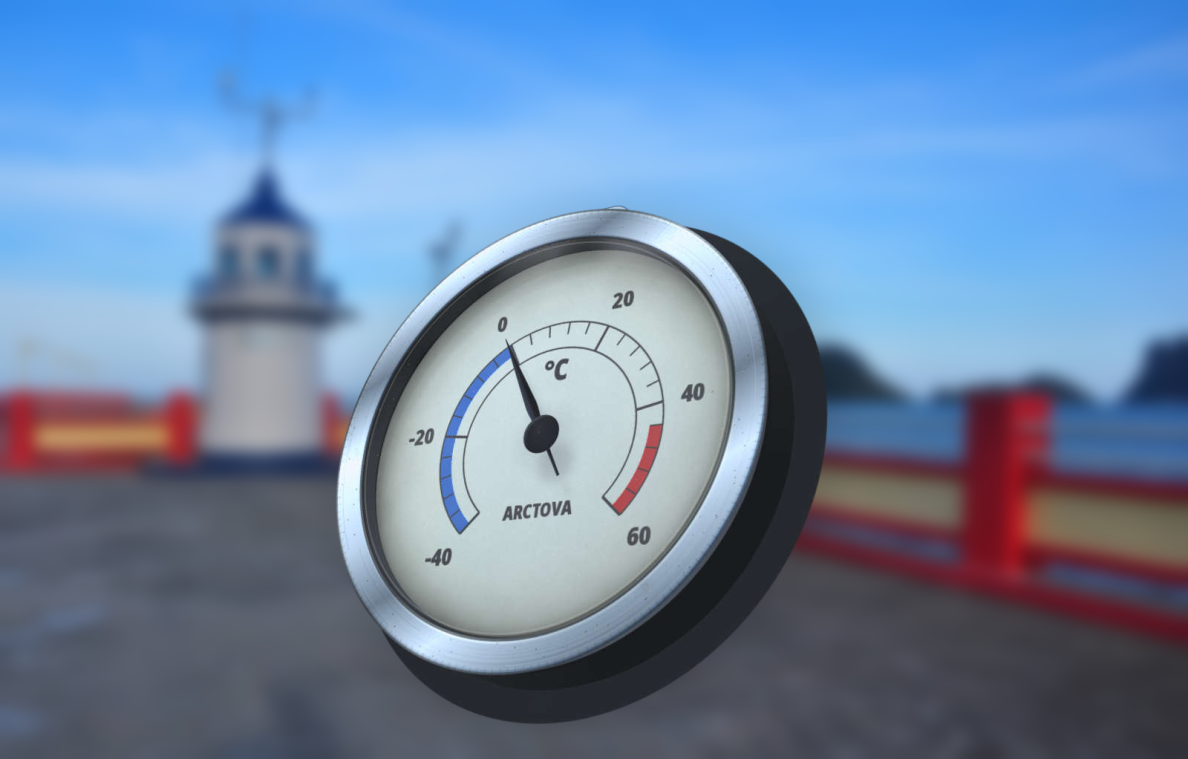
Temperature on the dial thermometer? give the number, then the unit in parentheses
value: 0 (°C)
